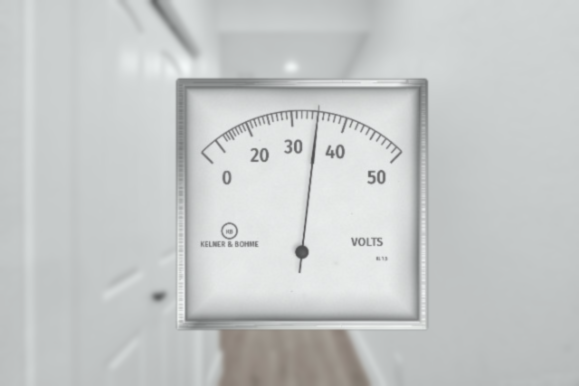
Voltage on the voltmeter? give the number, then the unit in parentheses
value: 35 (V)
